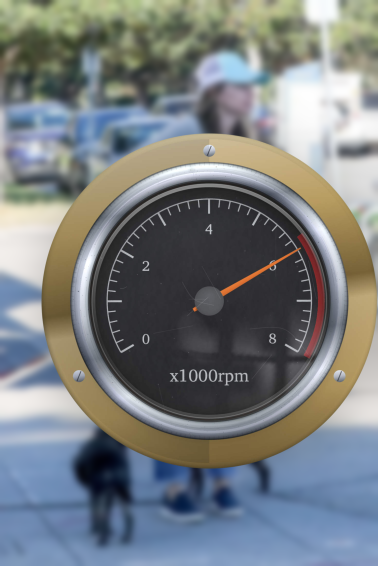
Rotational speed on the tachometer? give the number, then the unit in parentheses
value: 6000 (rpm)
